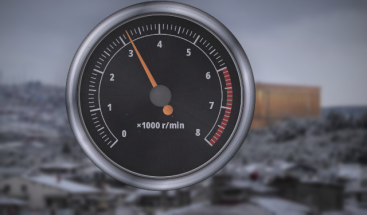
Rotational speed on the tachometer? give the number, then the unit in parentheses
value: 3200 (rpm)
